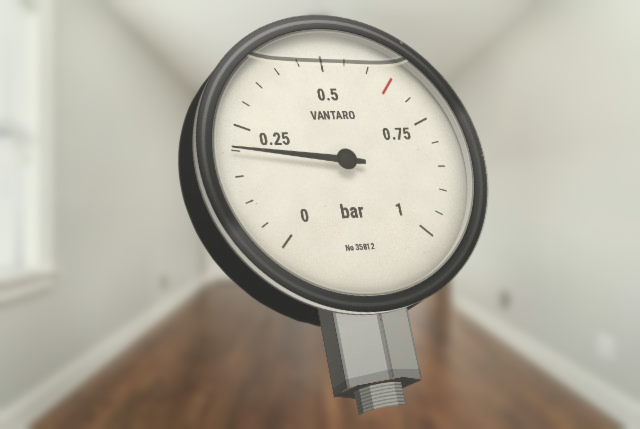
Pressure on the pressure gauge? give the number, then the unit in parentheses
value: 0.2 (bar)
